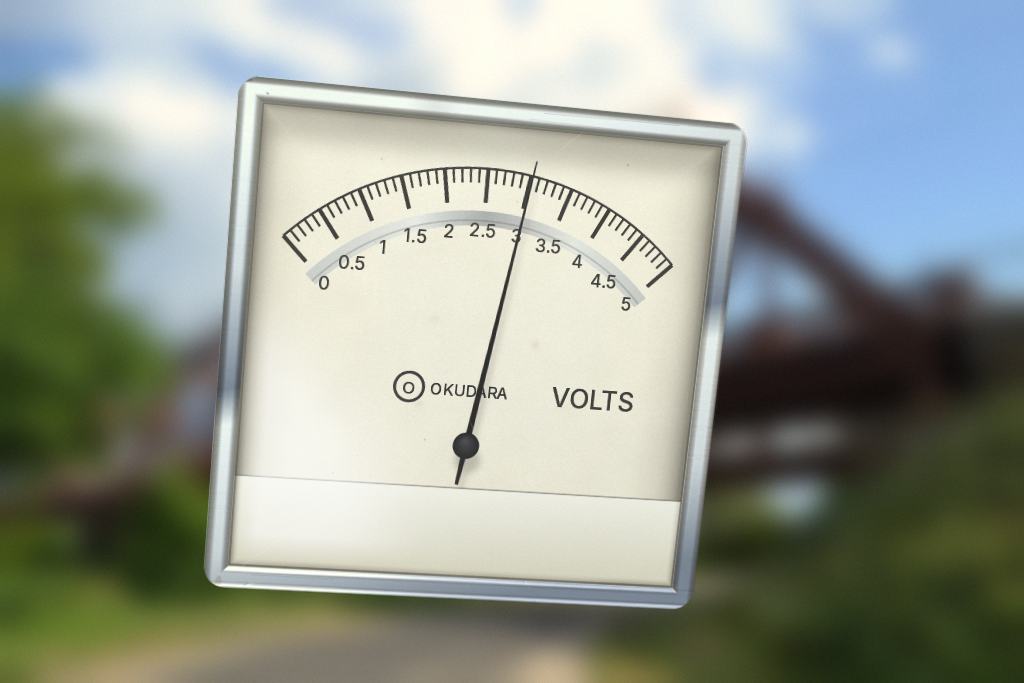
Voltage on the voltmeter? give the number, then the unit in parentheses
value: 3 (V)
